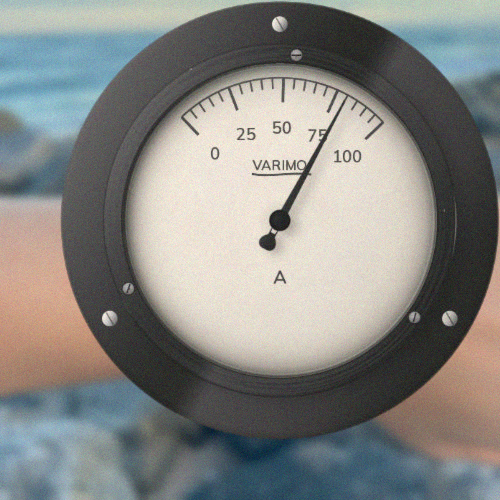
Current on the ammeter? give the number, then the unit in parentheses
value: 80 (A)
